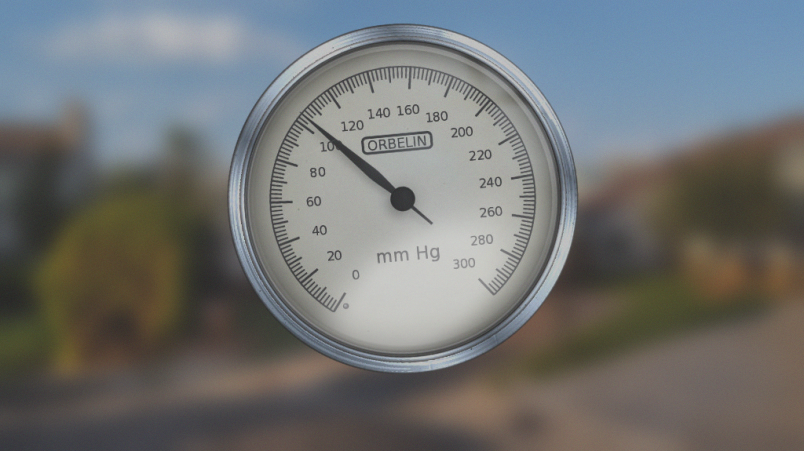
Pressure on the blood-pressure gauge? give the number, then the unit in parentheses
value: 104 (mmHg)
